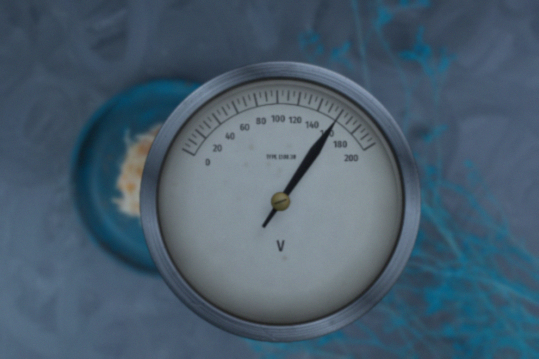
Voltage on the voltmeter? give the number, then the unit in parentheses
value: 160 (V)
